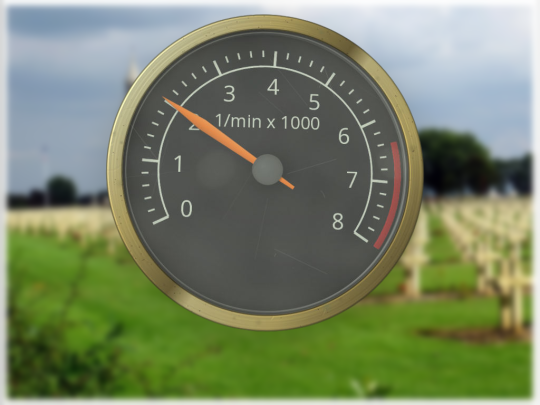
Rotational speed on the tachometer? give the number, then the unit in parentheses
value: 2000 (rpm)
